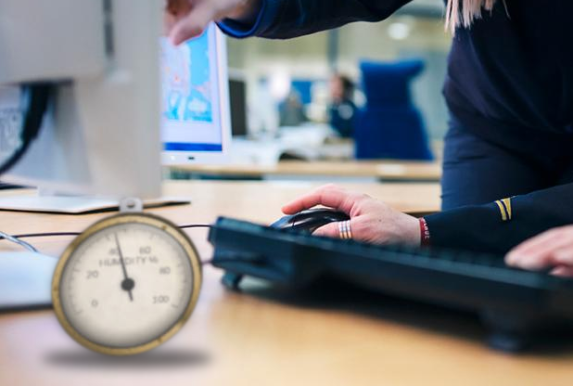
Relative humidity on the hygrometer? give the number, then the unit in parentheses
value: 44 (%)
